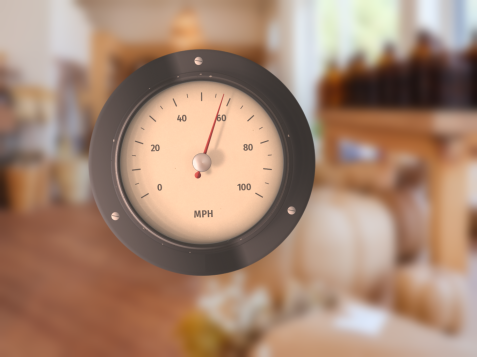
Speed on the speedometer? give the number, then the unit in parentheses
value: 57.5 (mph)
